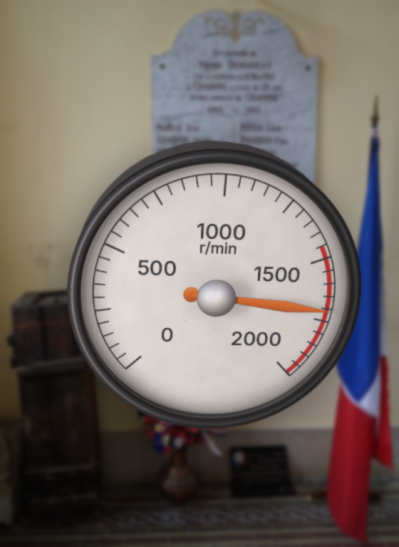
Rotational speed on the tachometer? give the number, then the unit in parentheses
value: 1700 (rpm)
